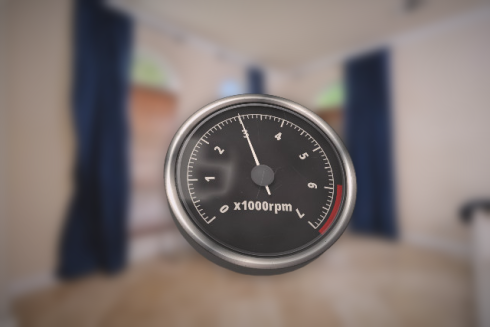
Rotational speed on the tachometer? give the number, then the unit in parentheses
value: 3000 (rpm)
